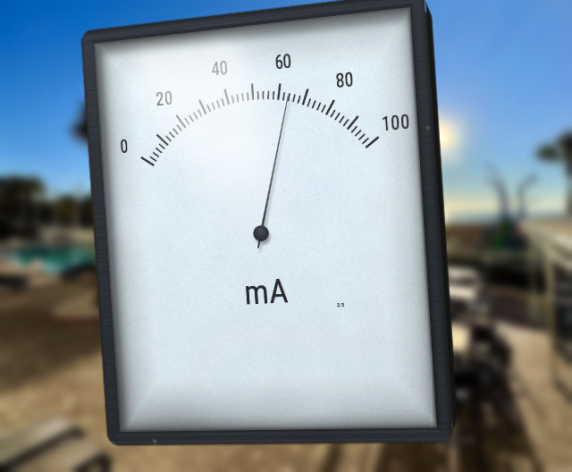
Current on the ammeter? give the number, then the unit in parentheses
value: 64 (mA)
